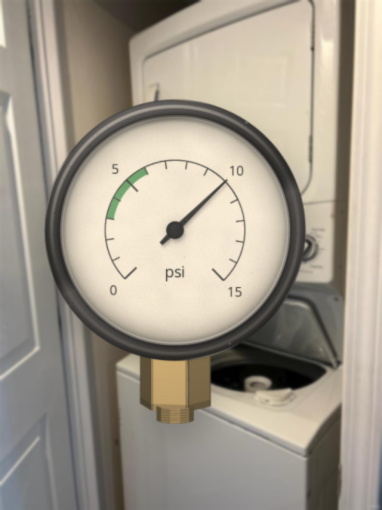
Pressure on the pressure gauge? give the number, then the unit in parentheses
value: 10 (psi)
